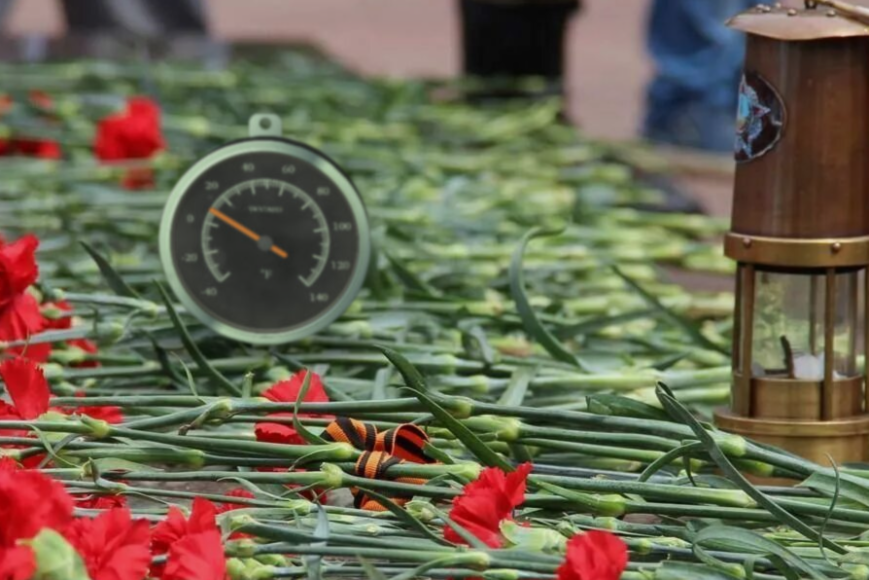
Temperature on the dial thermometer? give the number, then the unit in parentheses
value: 10 (°F)
